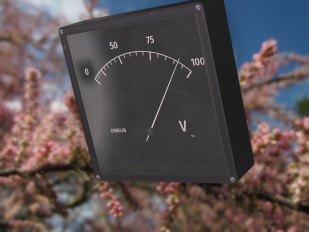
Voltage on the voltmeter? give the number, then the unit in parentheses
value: 92.5 (V)
